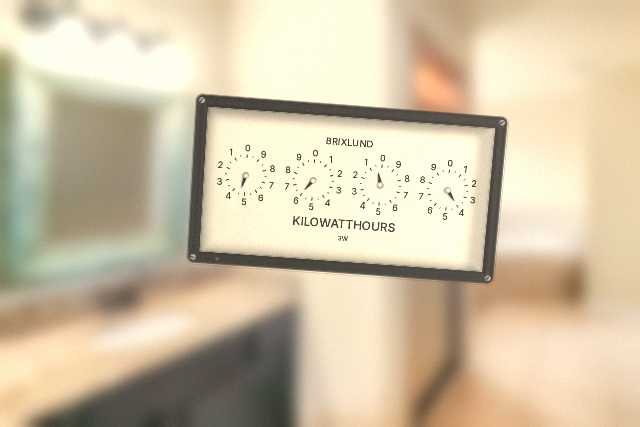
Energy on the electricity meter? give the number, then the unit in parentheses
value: 4604 (kWh)
